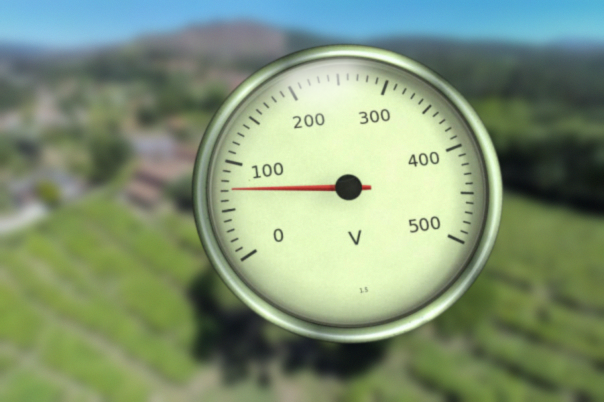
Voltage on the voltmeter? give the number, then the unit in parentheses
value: 70 (V)
